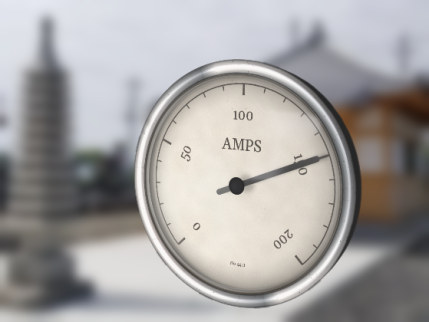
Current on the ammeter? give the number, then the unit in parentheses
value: 150 (A)
